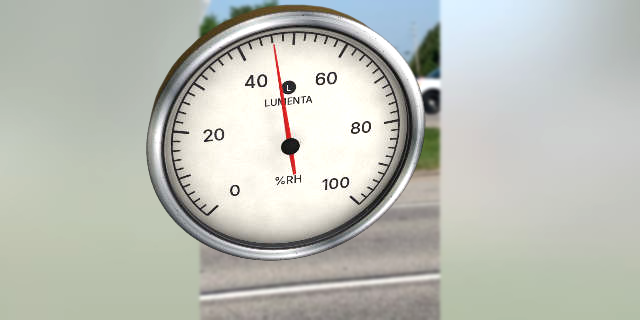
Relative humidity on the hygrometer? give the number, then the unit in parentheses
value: 46 (%)
